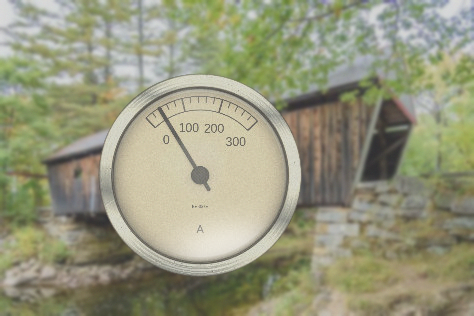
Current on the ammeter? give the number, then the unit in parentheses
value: 40 (A)
